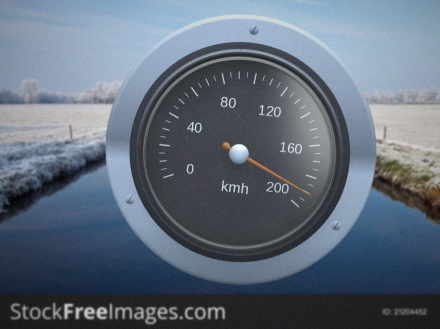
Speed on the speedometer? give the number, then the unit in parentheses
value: 190 (km/h)
